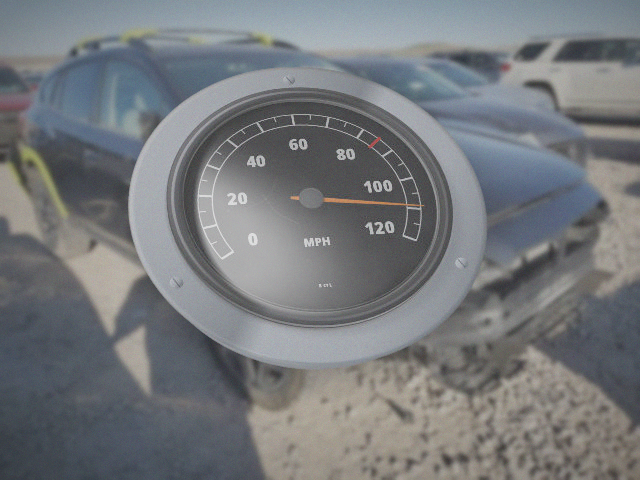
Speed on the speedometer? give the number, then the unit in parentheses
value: 110 (mph)
